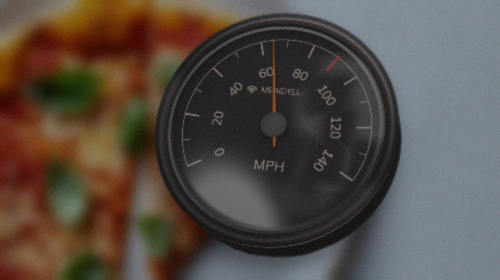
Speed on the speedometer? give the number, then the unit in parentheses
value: 65 (mph)
